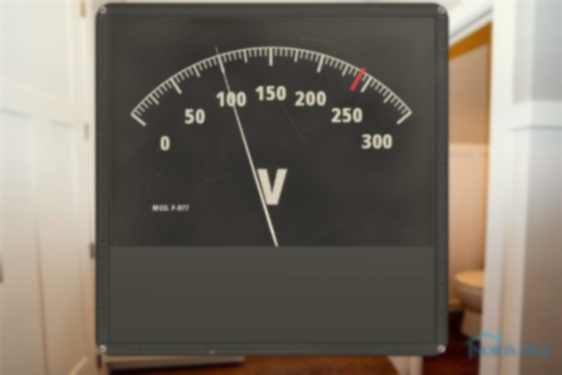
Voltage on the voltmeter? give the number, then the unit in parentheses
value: 100 (V)
